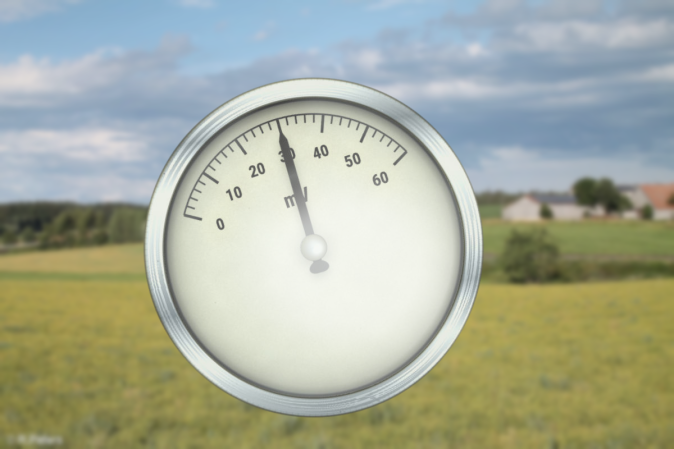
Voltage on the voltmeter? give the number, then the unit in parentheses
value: 30 (mV)
